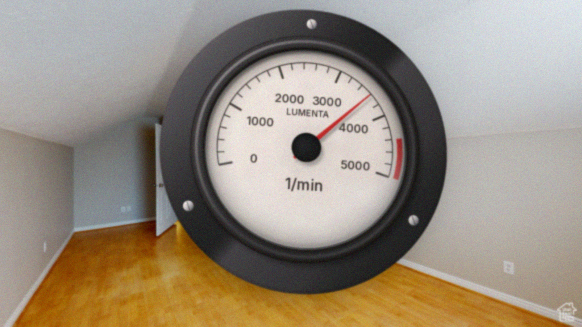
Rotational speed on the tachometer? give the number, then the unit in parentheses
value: 3600 (rpm)
